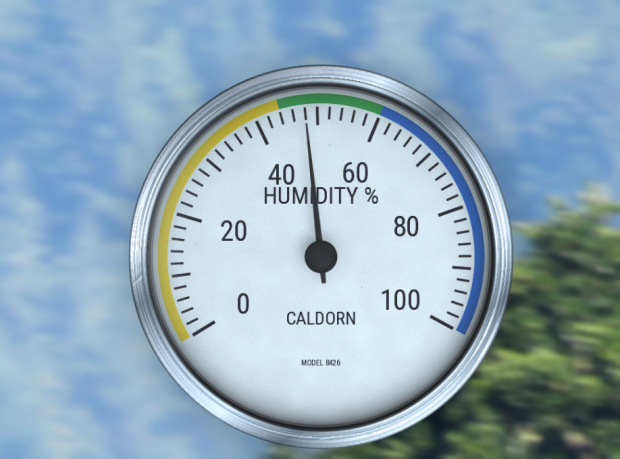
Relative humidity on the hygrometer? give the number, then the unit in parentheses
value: 48 (%)
